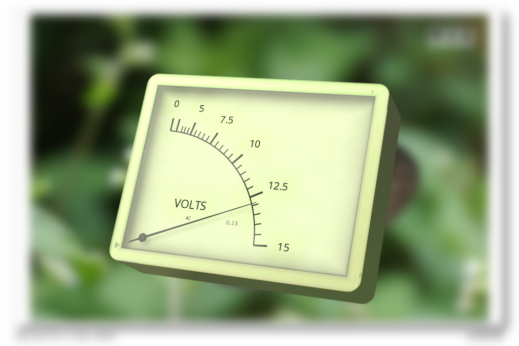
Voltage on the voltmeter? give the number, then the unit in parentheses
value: 13 (V)
